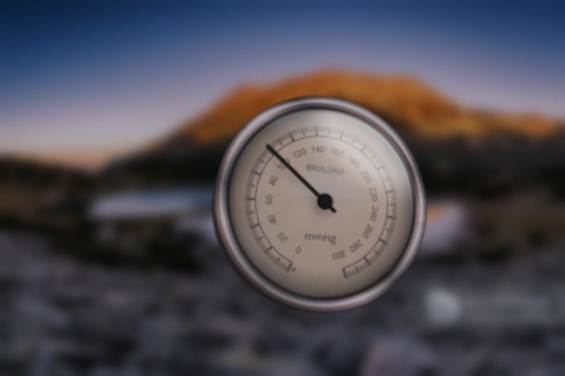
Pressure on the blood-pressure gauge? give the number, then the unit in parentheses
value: 100 (mmHg)
